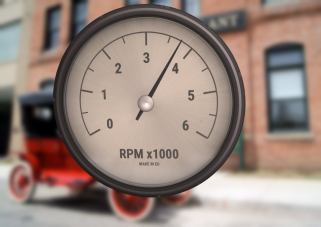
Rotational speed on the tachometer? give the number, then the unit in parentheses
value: 3750 (rpm)
